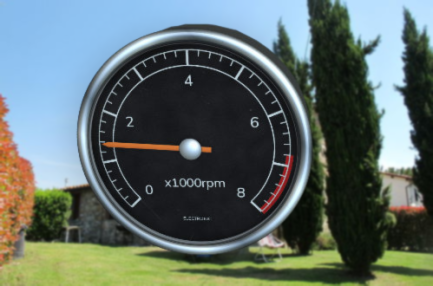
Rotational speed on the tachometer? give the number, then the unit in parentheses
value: 1400 (rpm)
